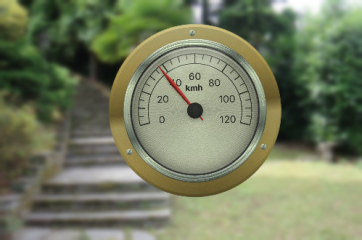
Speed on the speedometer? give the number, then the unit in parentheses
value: 37.5 (km/h)
